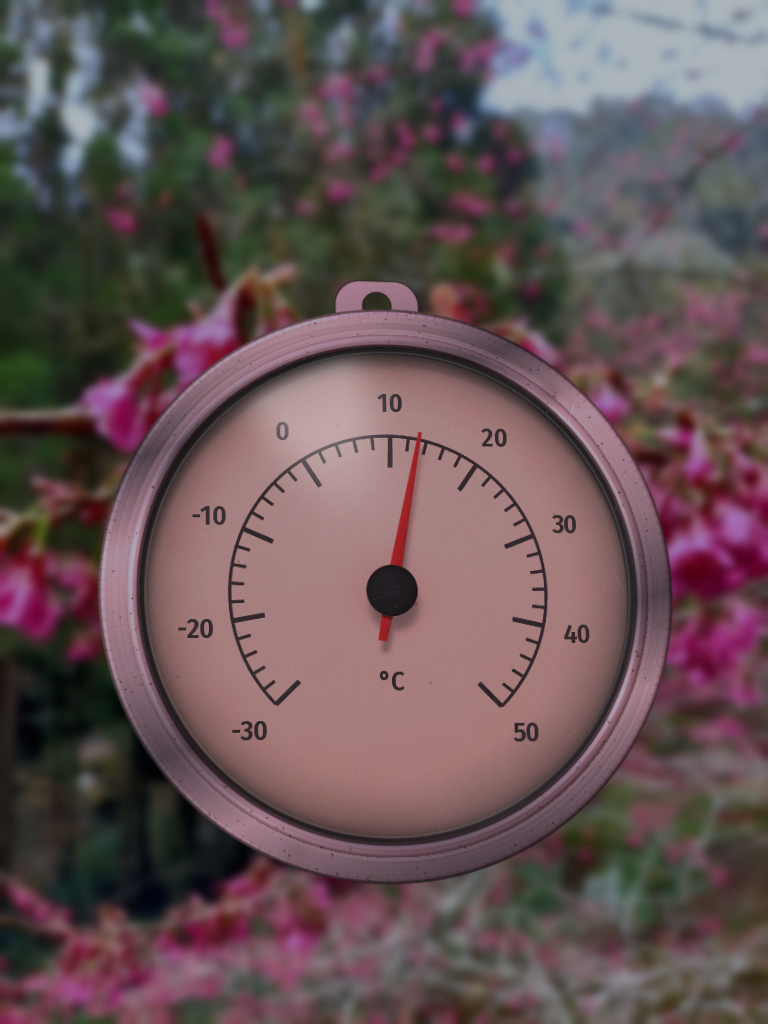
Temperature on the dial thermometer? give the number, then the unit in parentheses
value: 13 (°C)
